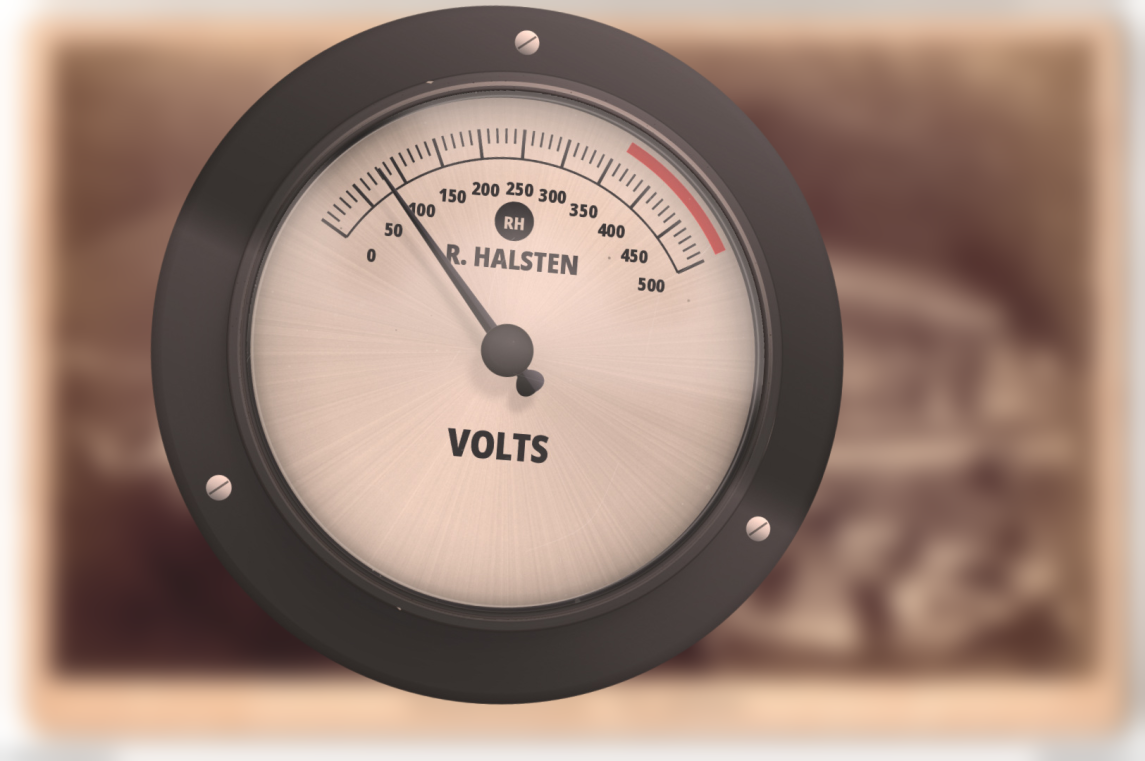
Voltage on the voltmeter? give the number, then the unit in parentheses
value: 80 (V)
